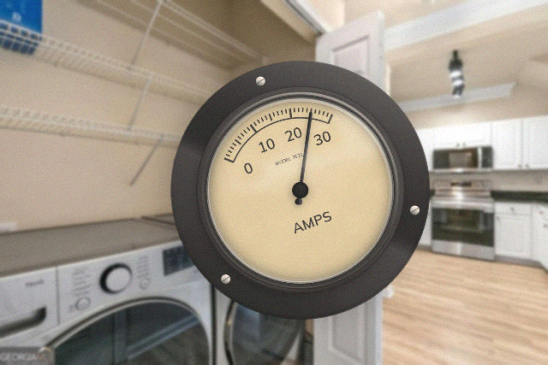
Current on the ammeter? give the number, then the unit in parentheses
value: 25 (A)
